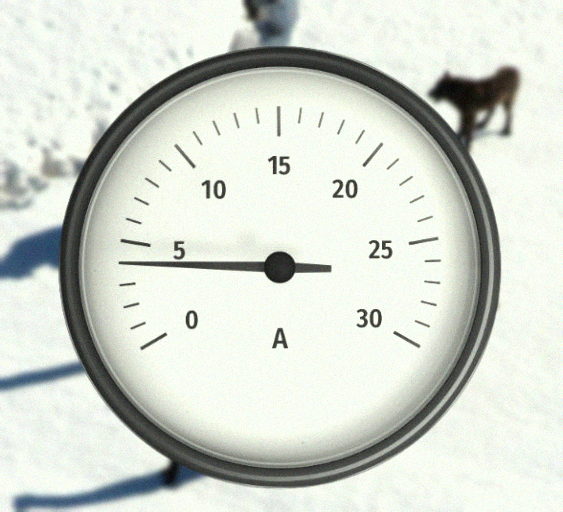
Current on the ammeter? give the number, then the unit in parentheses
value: 4 (A)
